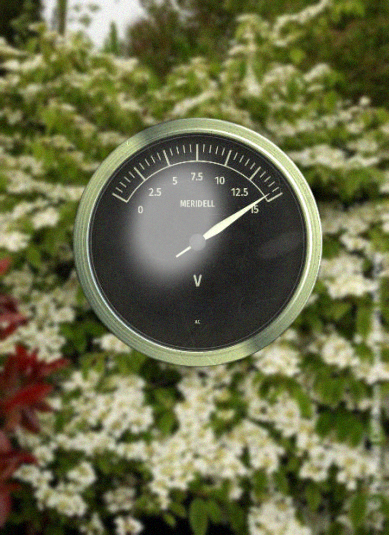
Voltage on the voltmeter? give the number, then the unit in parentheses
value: 14.5 (V)
